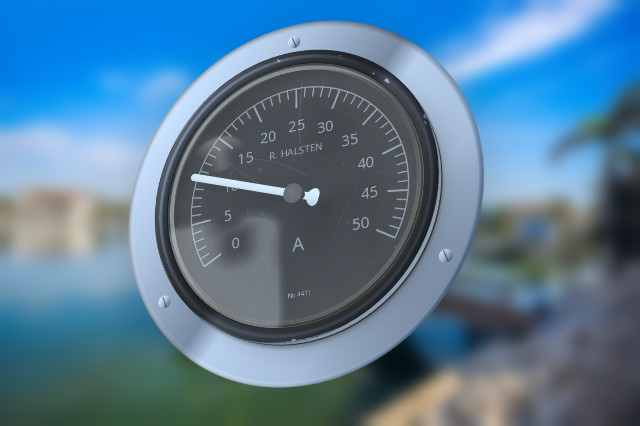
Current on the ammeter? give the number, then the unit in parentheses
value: 10 (A)
